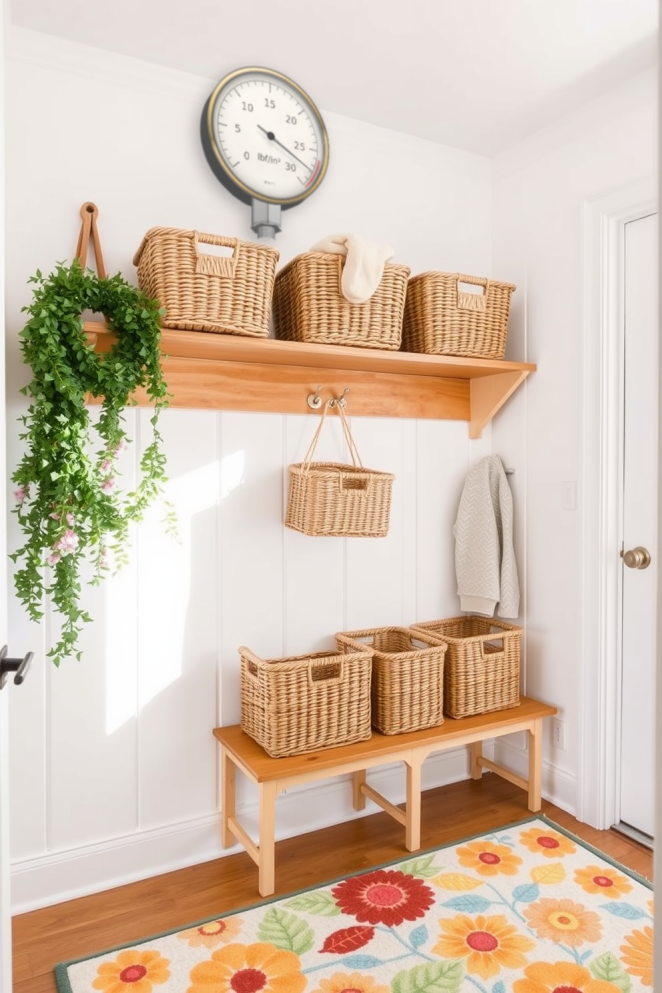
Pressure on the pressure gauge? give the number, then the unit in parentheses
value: 28 (psi)
